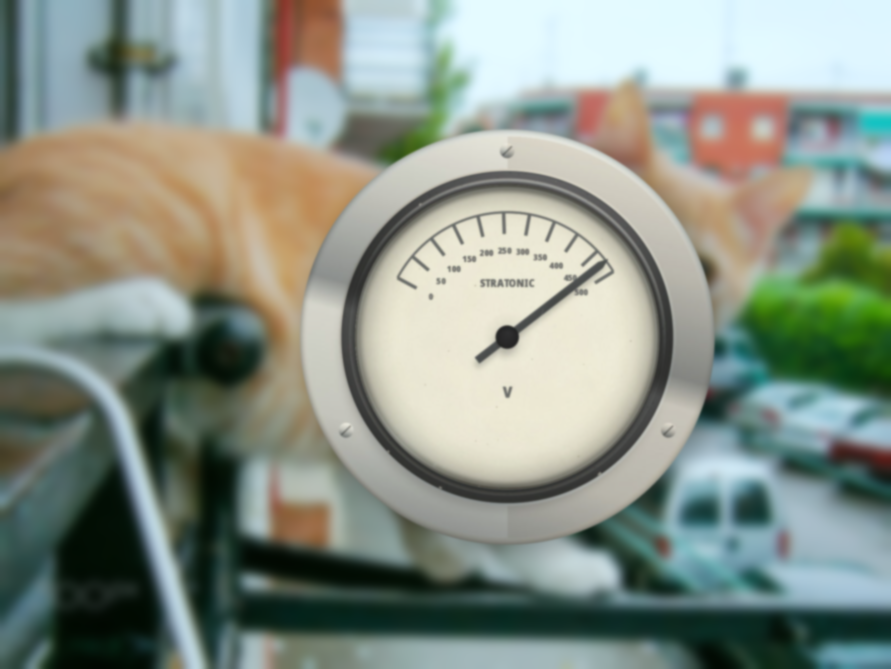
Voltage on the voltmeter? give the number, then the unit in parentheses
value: 475 (V)
